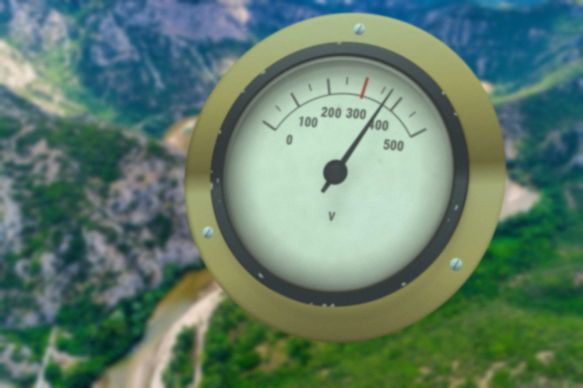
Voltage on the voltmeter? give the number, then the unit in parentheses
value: 375 (V)
